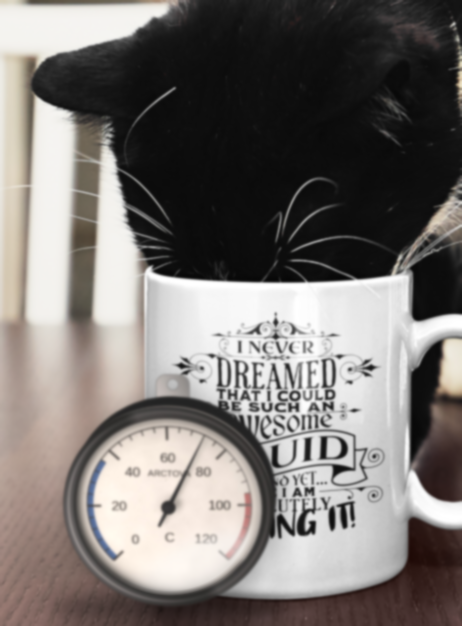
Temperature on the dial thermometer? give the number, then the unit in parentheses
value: 72 (°C)
